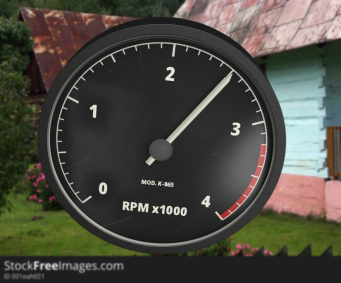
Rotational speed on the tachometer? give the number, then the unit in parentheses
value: 2500 (rpm)
